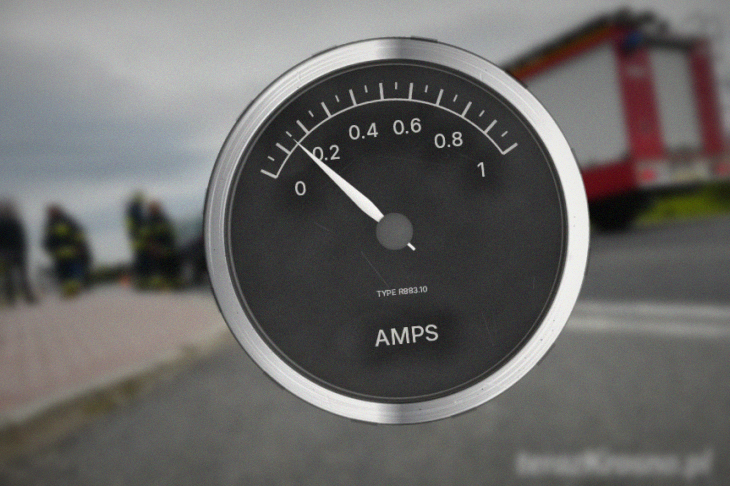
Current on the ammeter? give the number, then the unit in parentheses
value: 0.15 (A)
